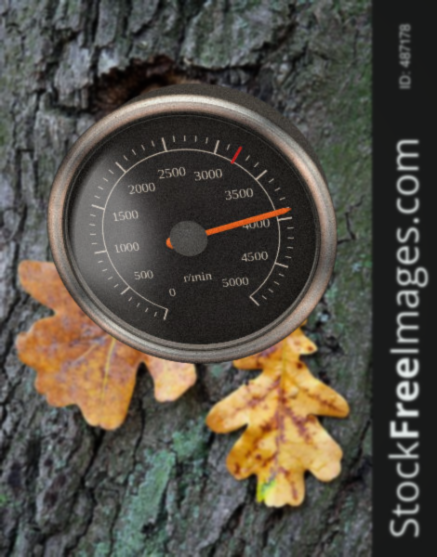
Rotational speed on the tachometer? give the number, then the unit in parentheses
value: 3900 (rpm)
